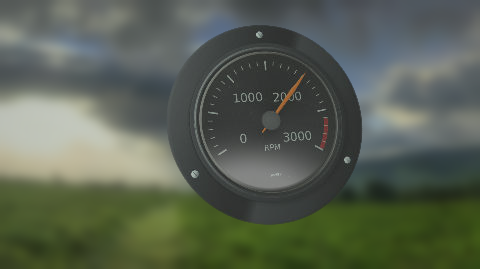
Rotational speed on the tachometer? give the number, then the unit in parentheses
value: 2000 (rpm)
